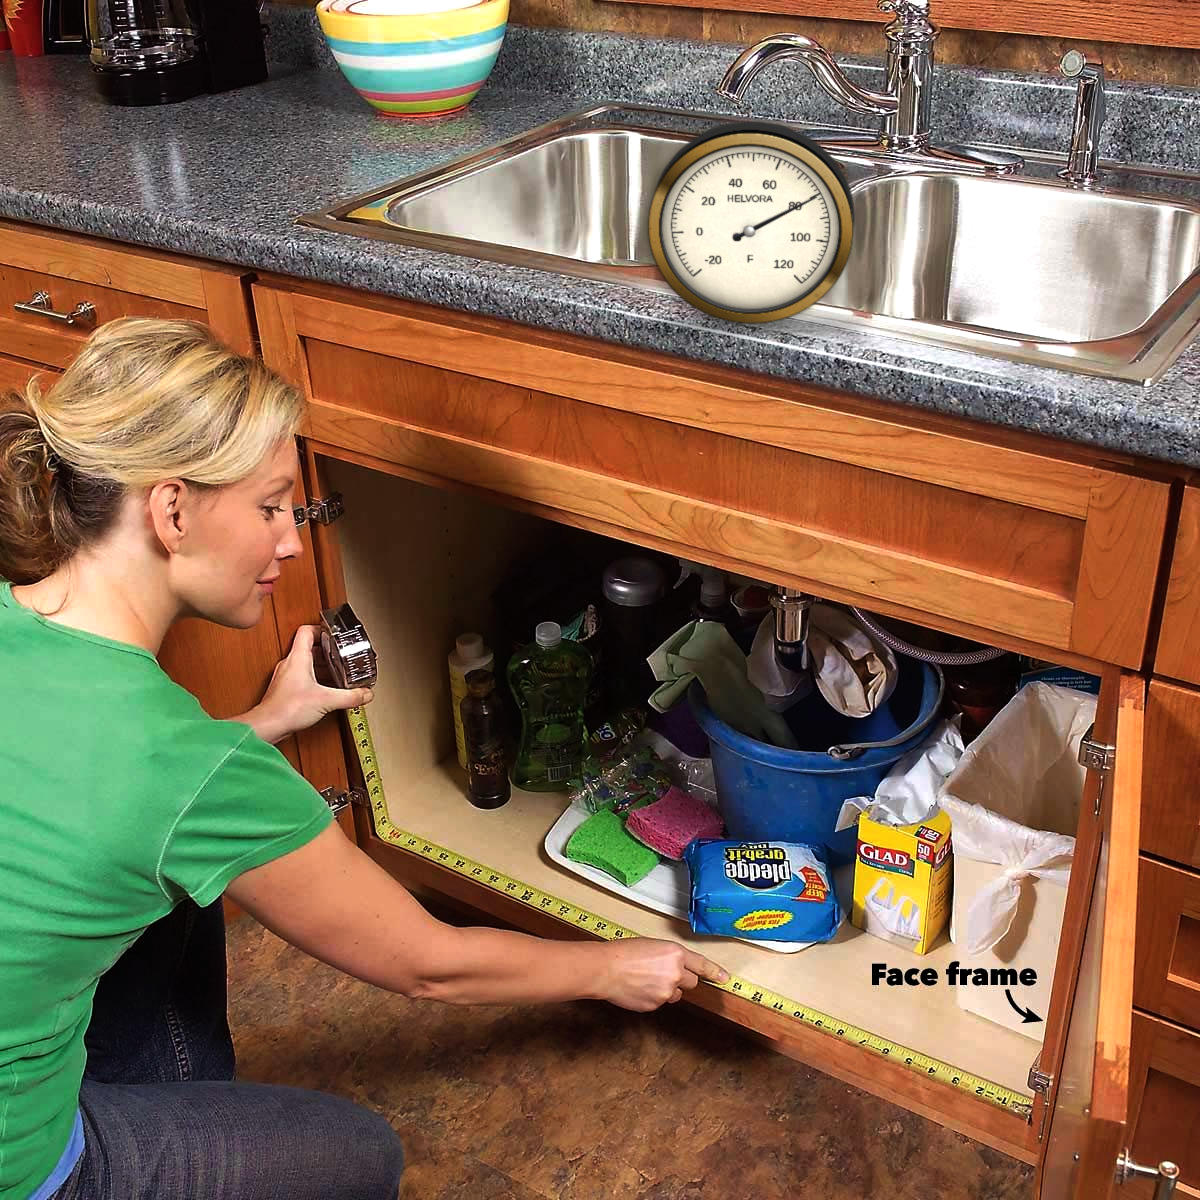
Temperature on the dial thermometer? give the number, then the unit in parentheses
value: 80 (°F)
